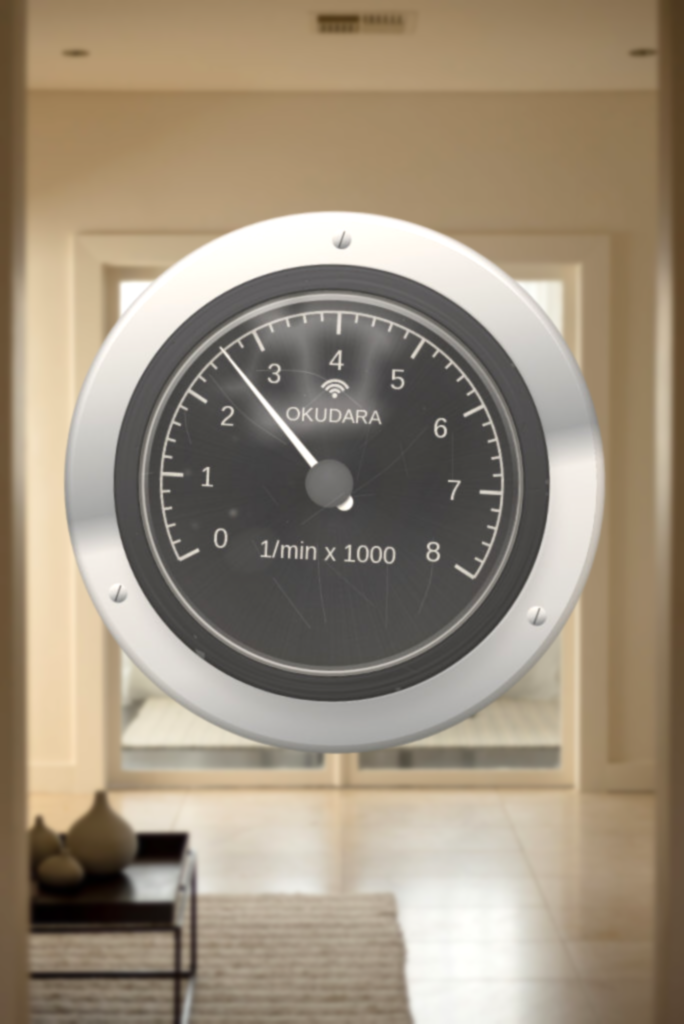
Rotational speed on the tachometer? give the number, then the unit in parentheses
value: 2600 (rpm)
